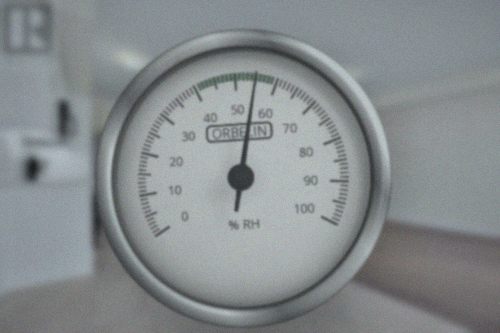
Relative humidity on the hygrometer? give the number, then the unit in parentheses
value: 55 (%)
